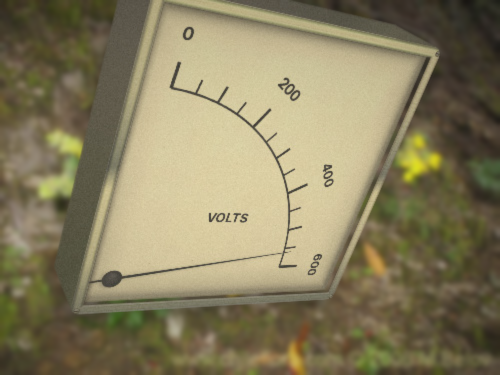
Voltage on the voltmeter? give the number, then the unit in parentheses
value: 550 (V)
